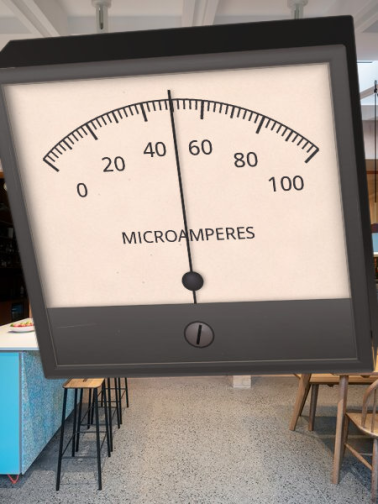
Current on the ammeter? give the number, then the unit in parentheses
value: 50 (µA)
